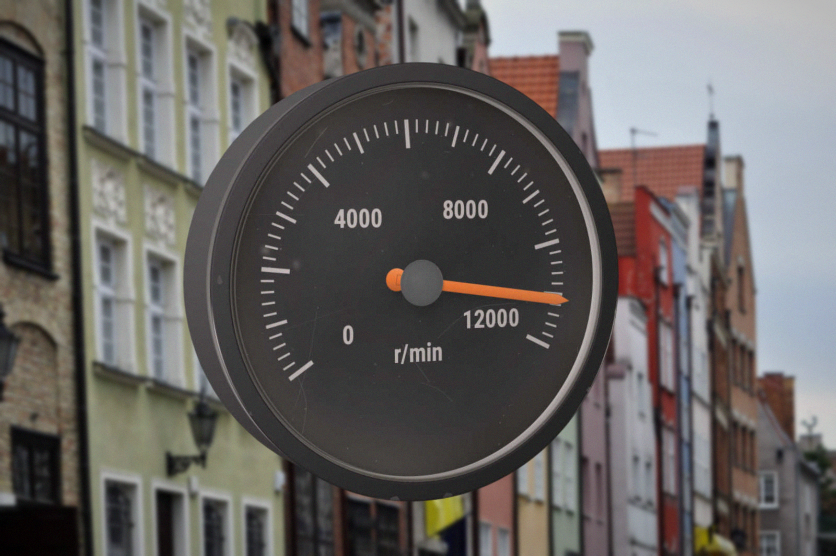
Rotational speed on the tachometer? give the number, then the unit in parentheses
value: 11100 (rpm)
